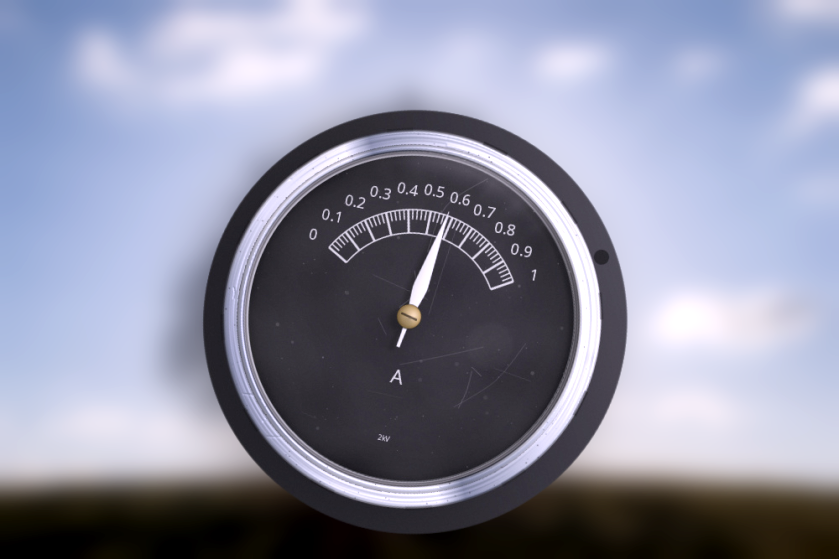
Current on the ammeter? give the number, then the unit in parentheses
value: 0.58 (A)
